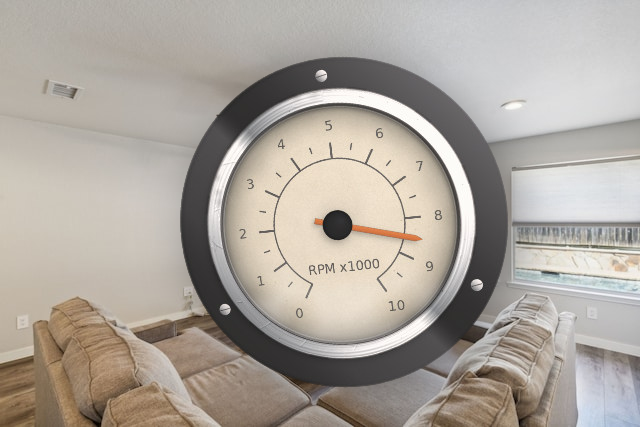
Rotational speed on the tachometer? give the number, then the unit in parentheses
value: 8500 (rpm)
